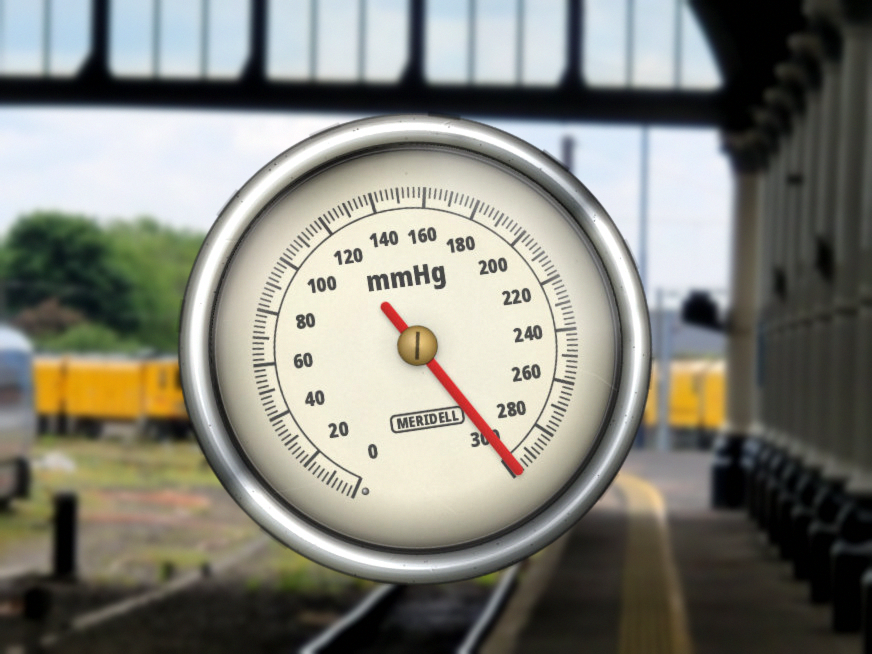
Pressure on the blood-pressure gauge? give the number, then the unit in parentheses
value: 298 (mmHg)
